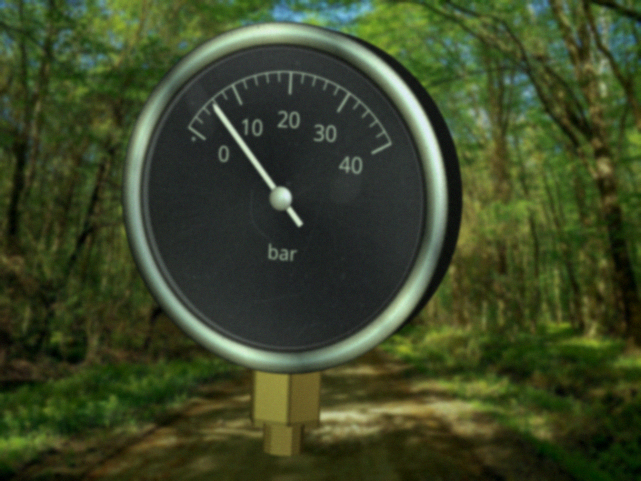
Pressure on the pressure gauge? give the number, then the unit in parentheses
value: 6 (bar)
